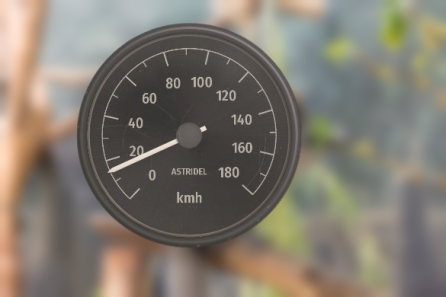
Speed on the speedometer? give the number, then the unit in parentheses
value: 15 (km/h)
